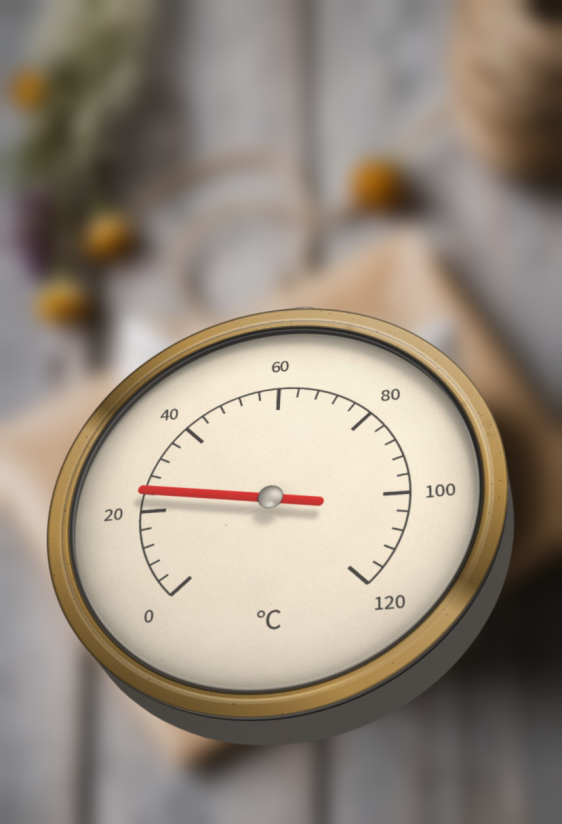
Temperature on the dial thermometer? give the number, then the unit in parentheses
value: 24 (°C)
